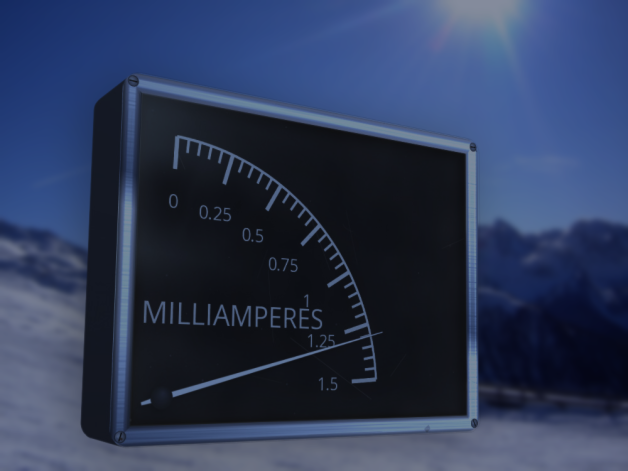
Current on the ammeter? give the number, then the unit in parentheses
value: 1.3 (mA)
